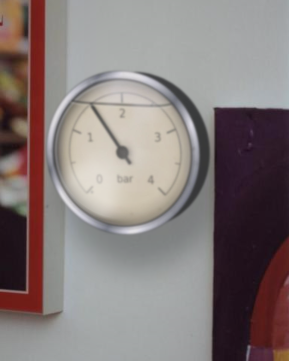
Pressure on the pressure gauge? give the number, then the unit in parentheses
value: 1.5 (bar)
